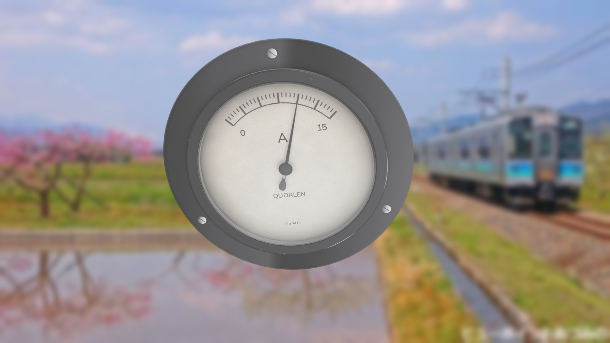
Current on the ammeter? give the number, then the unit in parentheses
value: 10 (A)
